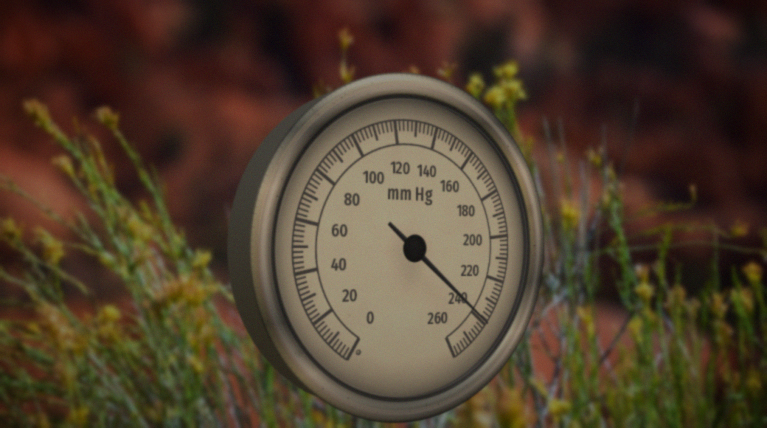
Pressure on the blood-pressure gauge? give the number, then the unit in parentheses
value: 240 (mmHg)
